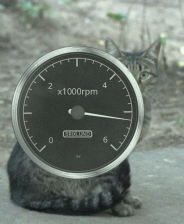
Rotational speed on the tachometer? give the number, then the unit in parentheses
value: 5200 (rpm)
